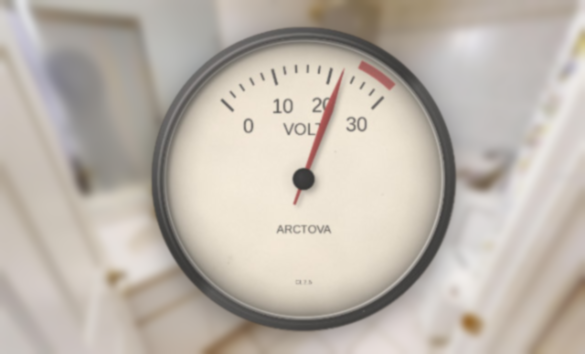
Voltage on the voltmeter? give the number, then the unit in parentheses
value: 22 (V)
